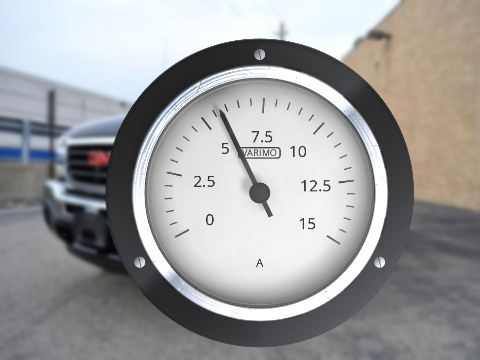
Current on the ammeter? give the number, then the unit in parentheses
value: 5.75 (A)
